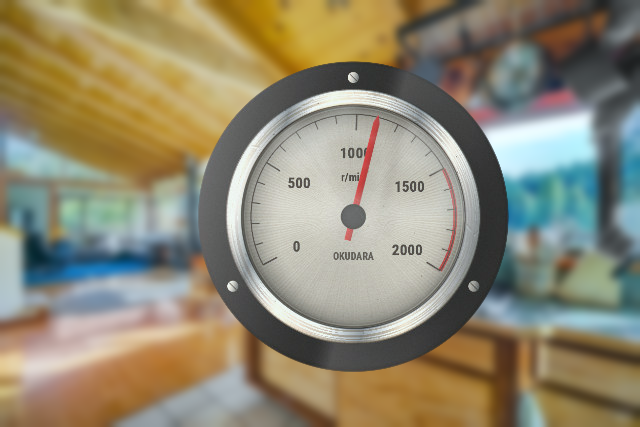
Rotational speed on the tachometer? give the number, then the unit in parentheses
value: 1100 (rpm)
